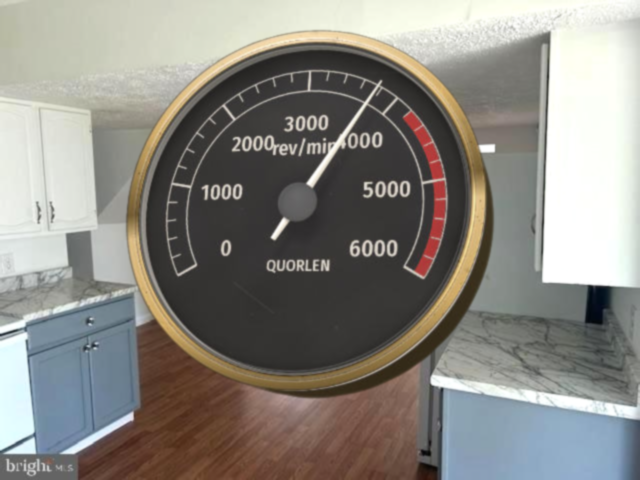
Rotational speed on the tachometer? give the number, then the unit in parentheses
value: 3800 (rpm)
